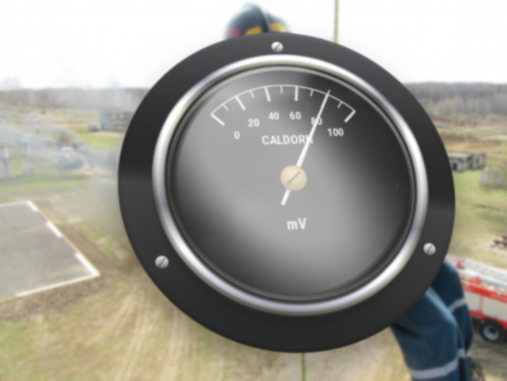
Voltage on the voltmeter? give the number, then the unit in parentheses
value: 80 (mV)
